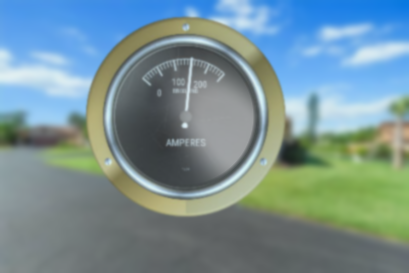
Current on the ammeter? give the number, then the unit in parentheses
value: 150 (A)
